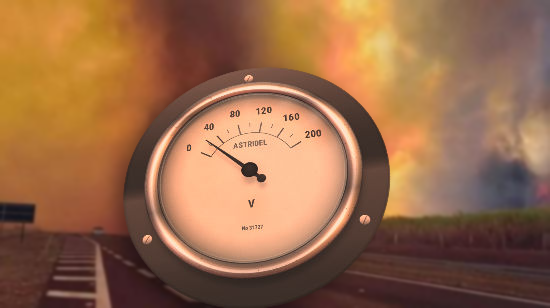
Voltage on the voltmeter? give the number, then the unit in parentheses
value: 20 (V)
